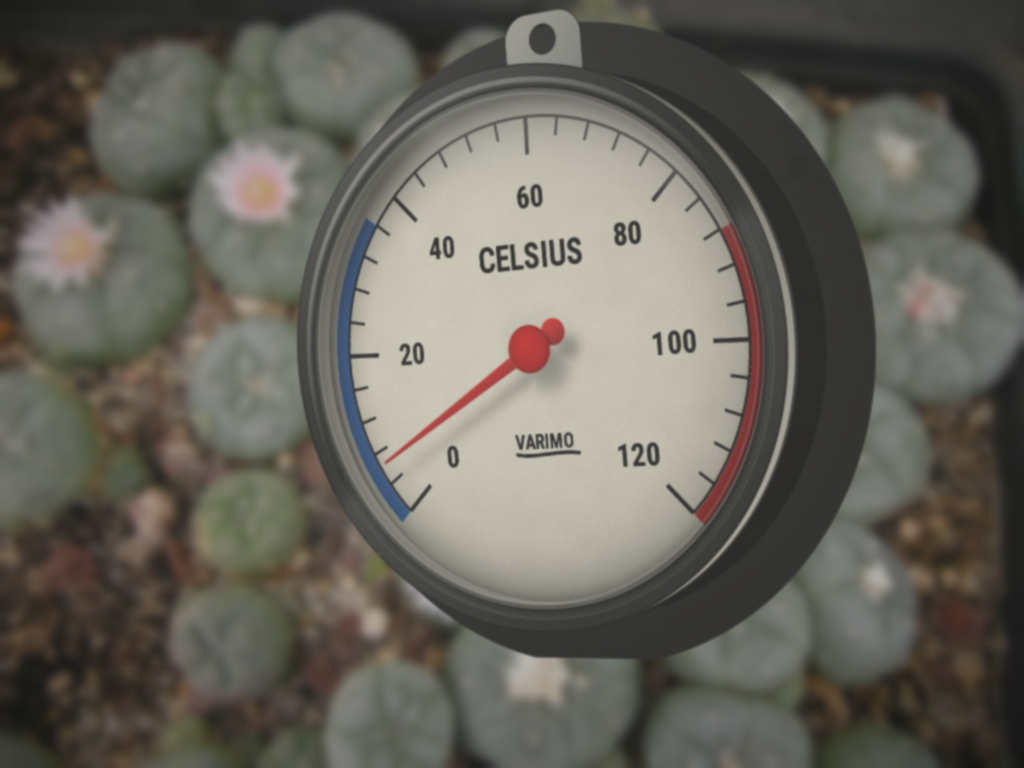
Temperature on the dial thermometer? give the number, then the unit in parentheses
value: 6 (°C)
